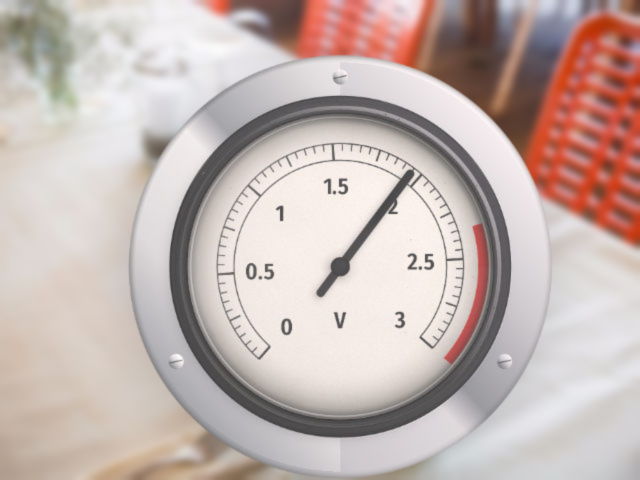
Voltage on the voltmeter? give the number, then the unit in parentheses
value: 1.95 (V)
